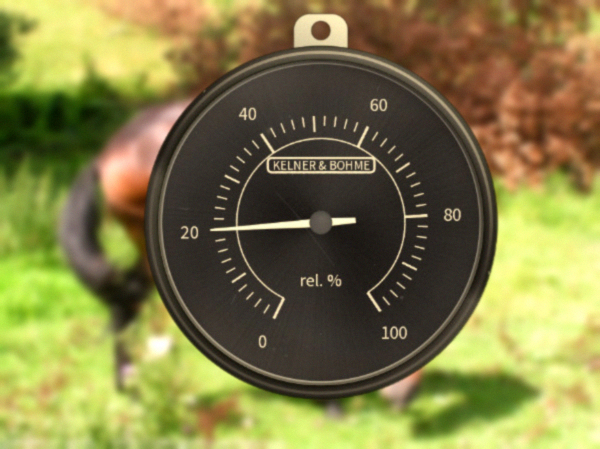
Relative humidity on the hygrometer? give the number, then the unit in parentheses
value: 20 (%)
